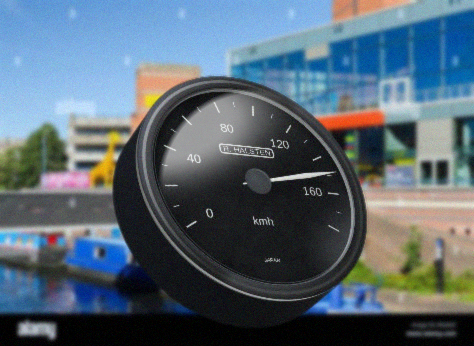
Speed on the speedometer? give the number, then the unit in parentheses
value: 150 (km/h)
